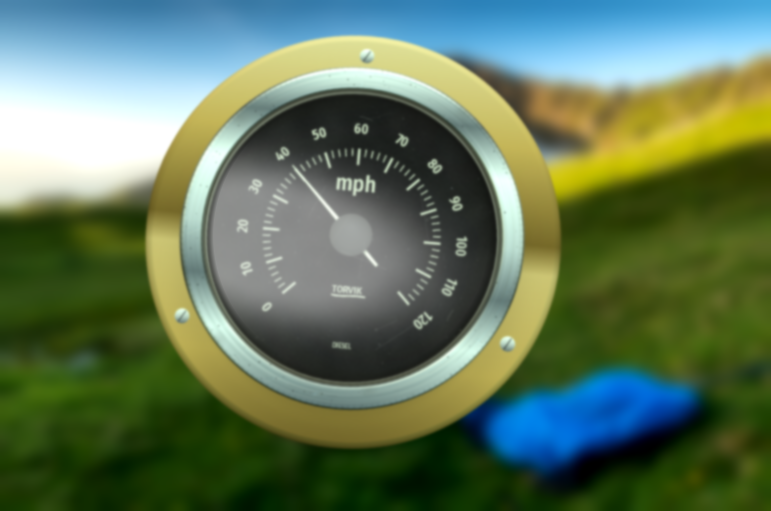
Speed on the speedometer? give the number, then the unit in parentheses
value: 40 (mph)
